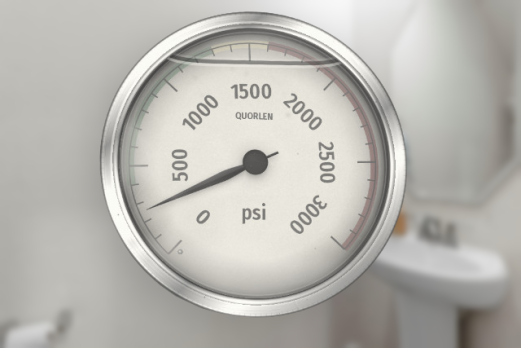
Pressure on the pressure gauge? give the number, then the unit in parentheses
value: 250 (psi)
